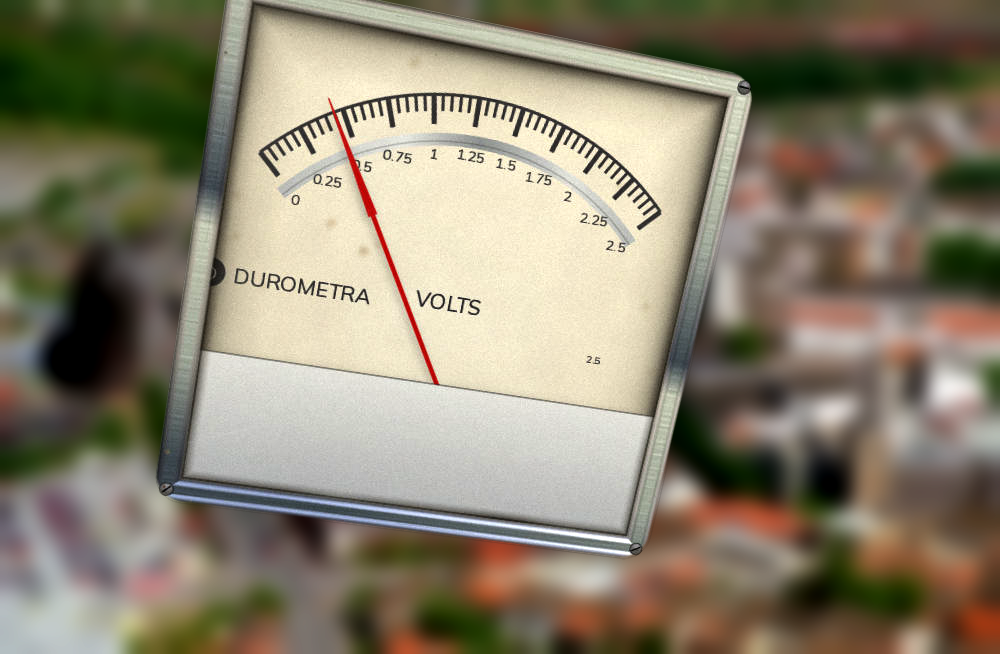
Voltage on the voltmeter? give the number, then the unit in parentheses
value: 0.45 (V)
